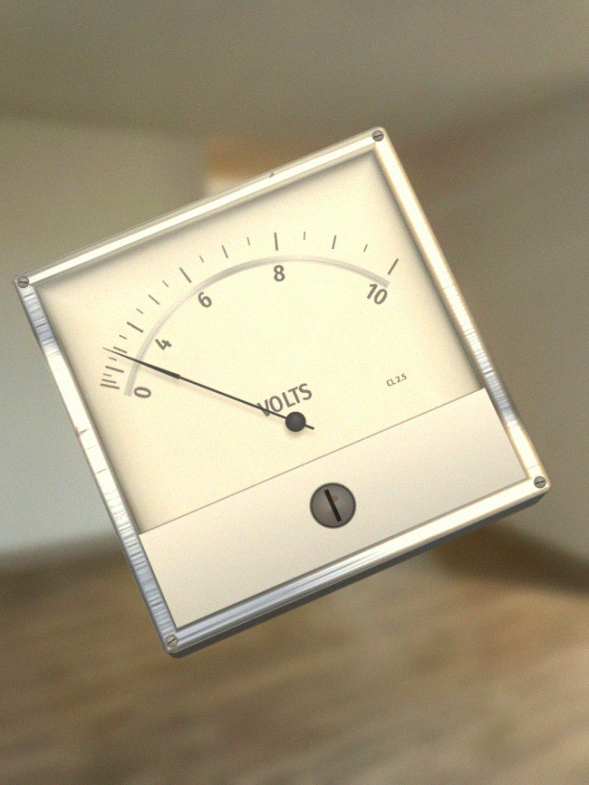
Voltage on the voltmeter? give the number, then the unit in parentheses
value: 2.75 (V)
